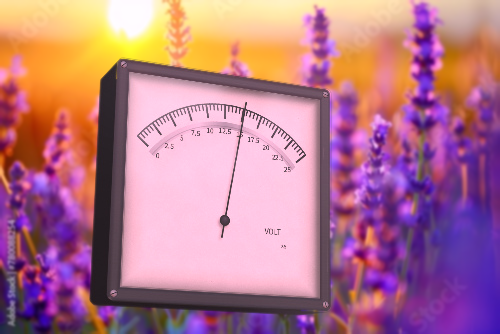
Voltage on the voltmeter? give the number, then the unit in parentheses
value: 15 (V)
